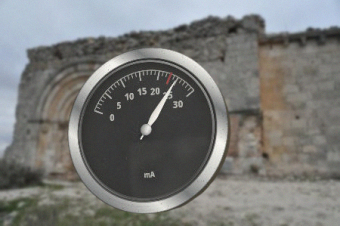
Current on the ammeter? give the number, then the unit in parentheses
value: 25 (mA)
